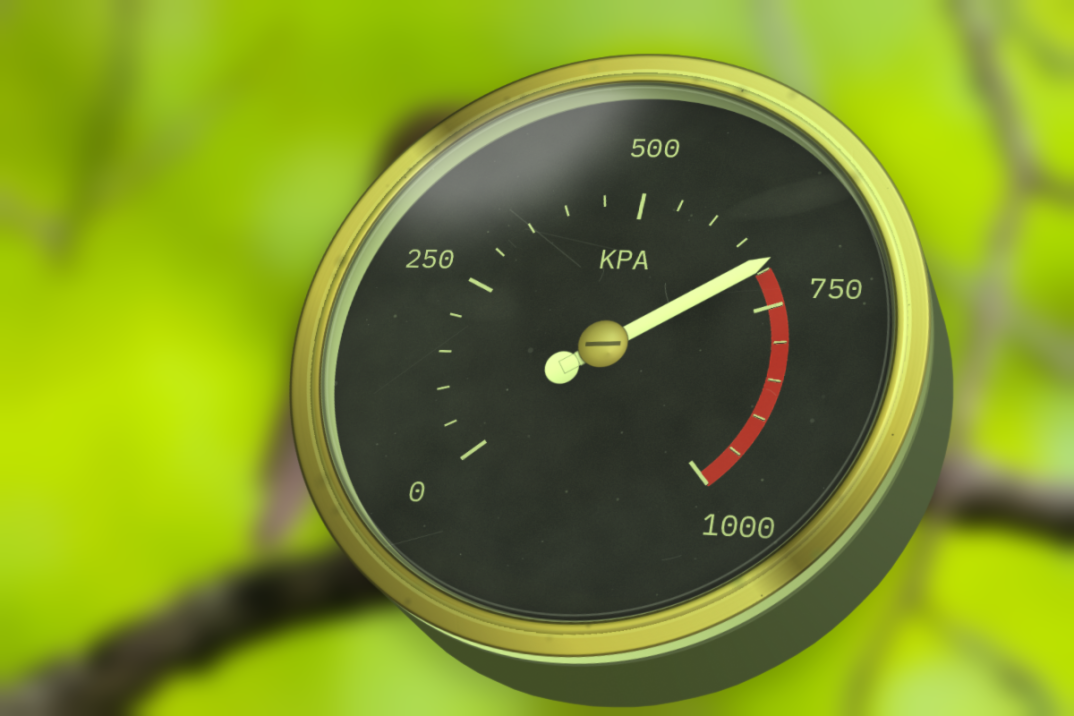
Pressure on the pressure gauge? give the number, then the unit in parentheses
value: 700 (kPa)
